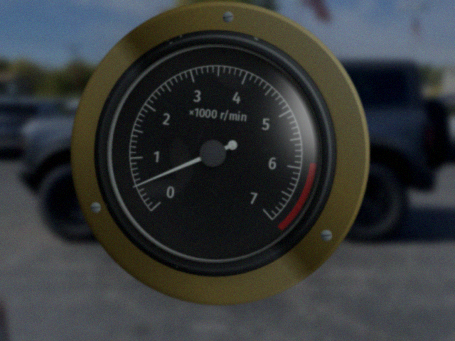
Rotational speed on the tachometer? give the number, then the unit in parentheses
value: 500 (rpm)
